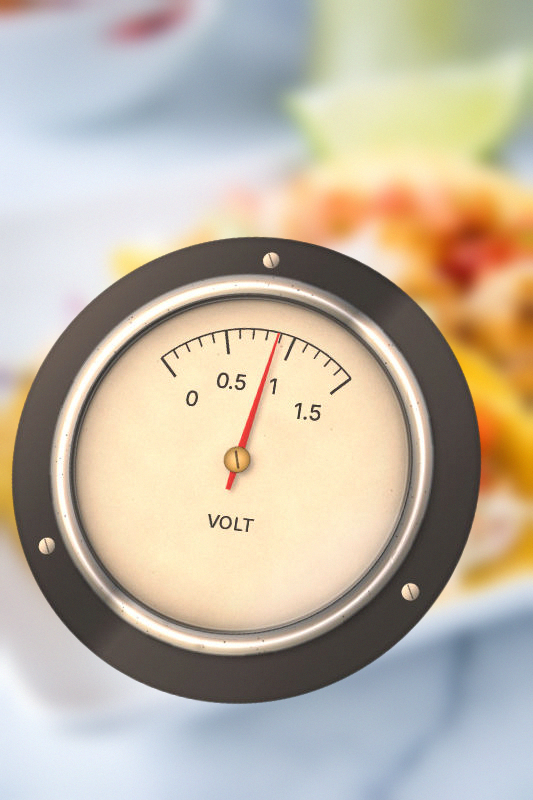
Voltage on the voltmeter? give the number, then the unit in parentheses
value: 0.9 (V)
